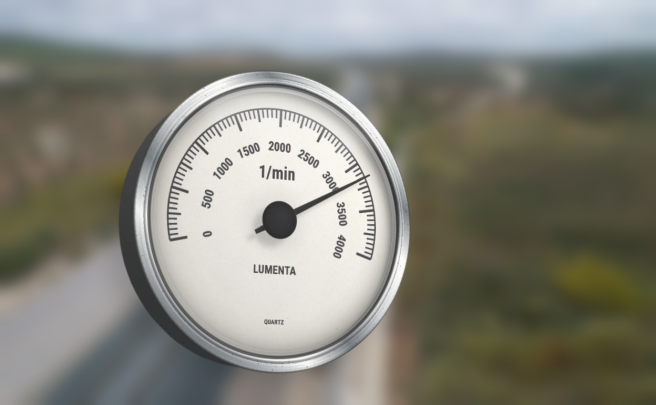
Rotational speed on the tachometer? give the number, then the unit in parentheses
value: 3150 (rpm)
